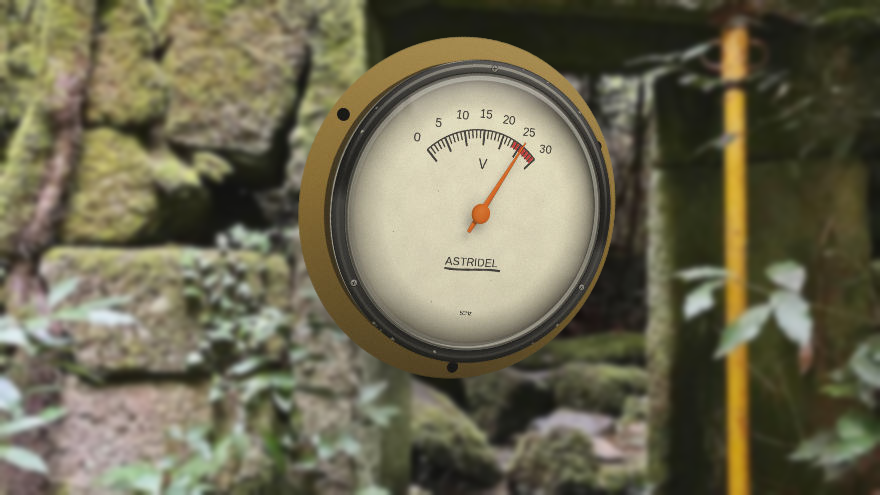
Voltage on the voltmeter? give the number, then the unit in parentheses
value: 25 (V)
